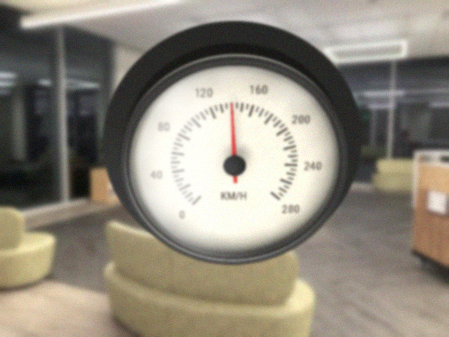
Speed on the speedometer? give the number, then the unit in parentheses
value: 140 (km/h)
